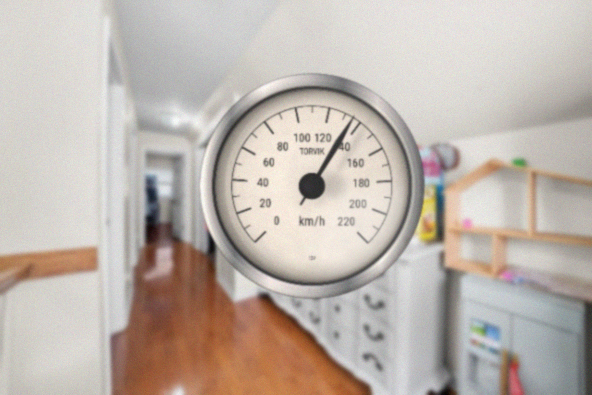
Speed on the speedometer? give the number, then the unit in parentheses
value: 135 (km/h)
